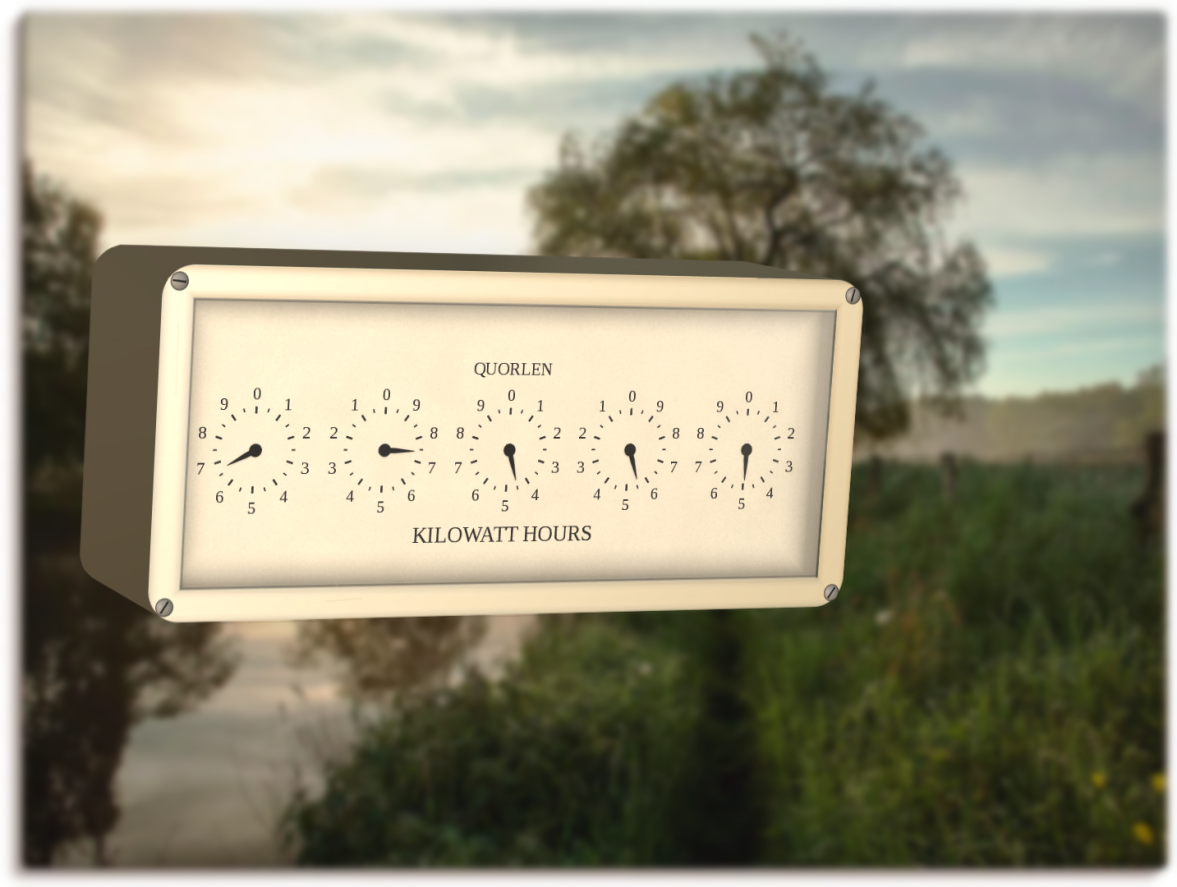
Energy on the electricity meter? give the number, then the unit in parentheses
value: 67455 (kWh)
